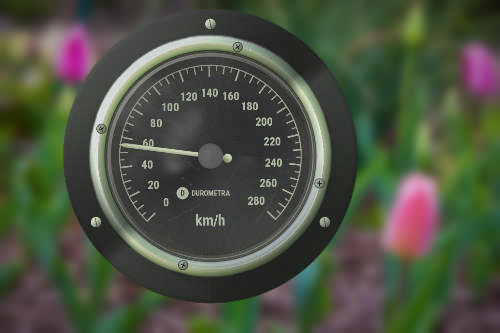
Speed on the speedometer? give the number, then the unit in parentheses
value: 55 (km/h)
